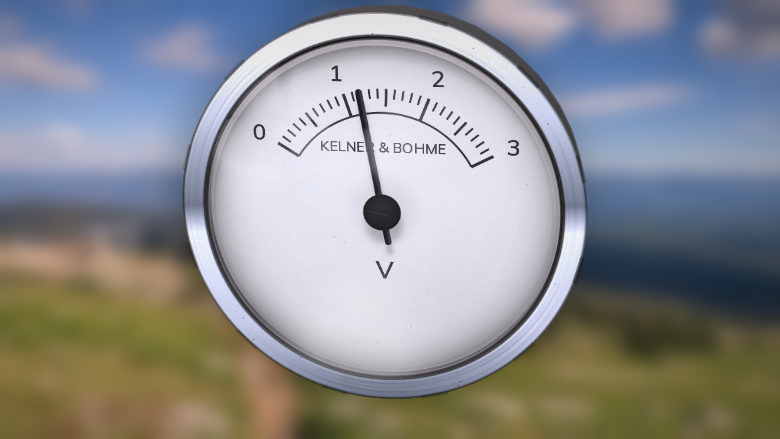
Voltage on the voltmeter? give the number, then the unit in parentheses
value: 1.2 (V)
